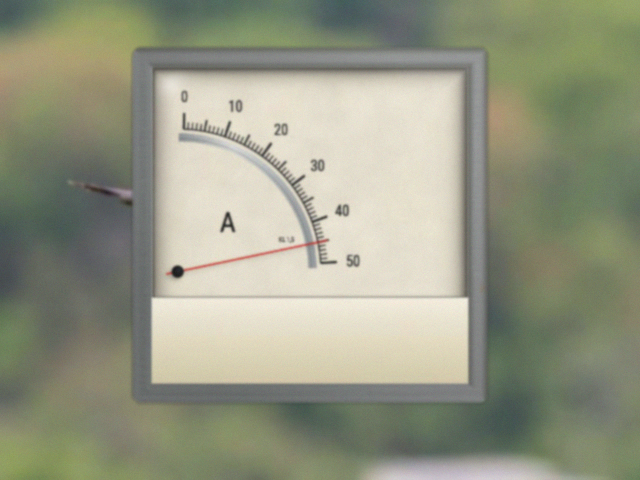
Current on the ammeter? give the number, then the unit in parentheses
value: 45 (A)
